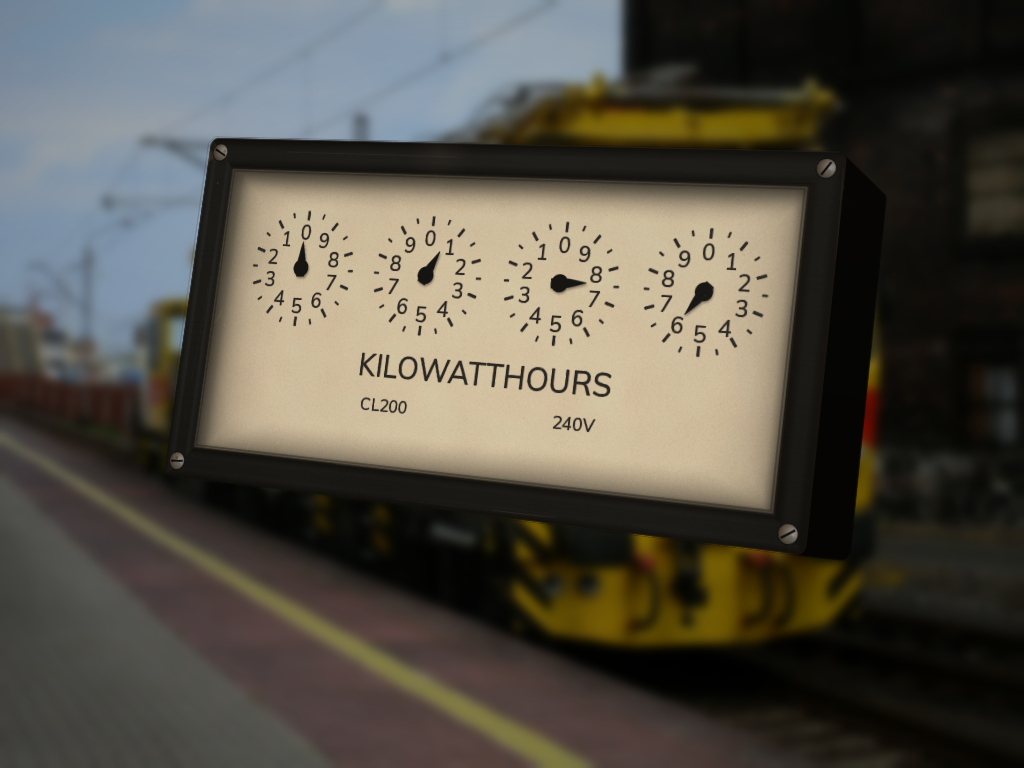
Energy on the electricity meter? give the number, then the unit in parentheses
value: 76 (kWh)
